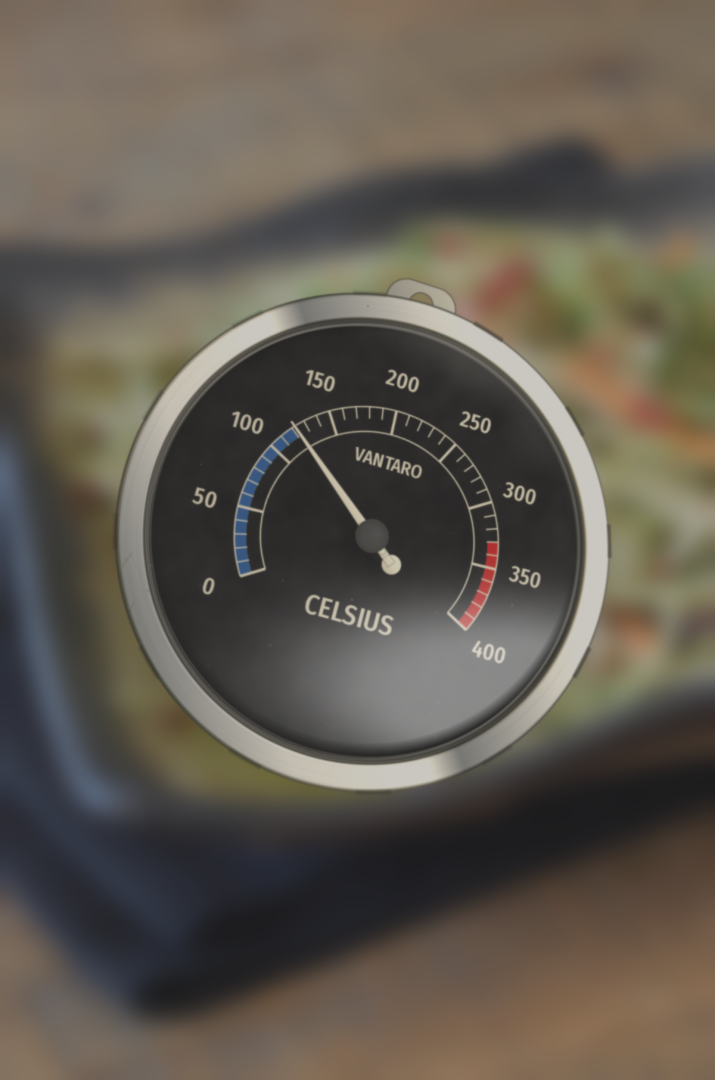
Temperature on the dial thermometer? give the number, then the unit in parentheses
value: 120 (°C)
